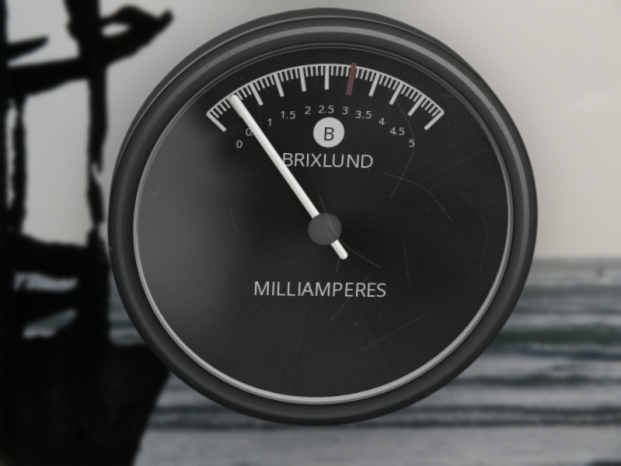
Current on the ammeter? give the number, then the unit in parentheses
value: 0.6 (mA)
